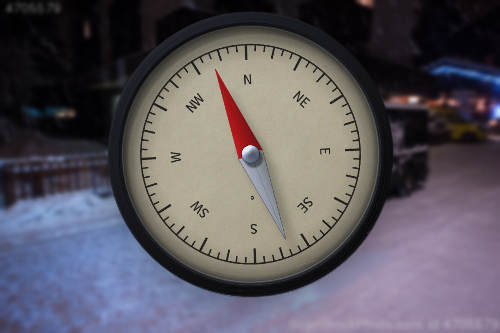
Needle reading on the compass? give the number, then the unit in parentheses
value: 340 (°)
